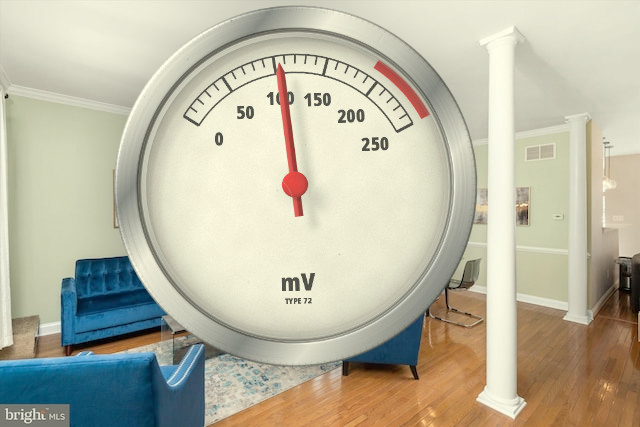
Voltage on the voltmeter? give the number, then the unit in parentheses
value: 105 (mV)
